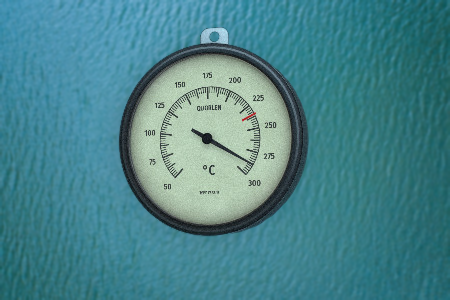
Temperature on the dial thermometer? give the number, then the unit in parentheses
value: 287.5 (°C)
